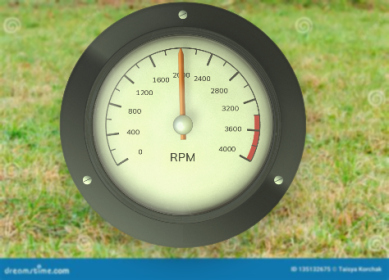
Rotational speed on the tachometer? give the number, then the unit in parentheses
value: 2000 (rpm)
